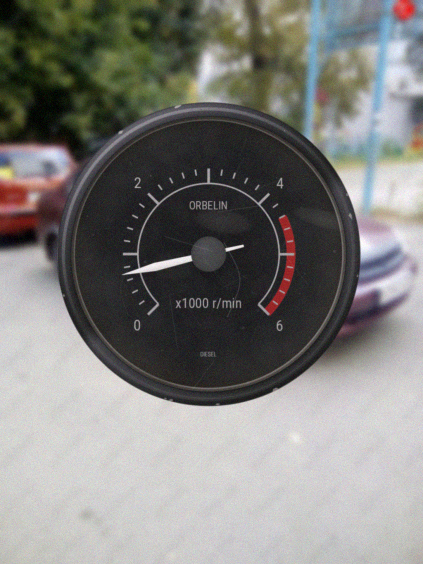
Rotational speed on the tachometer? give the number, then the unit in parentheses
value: 700 (rpm)
